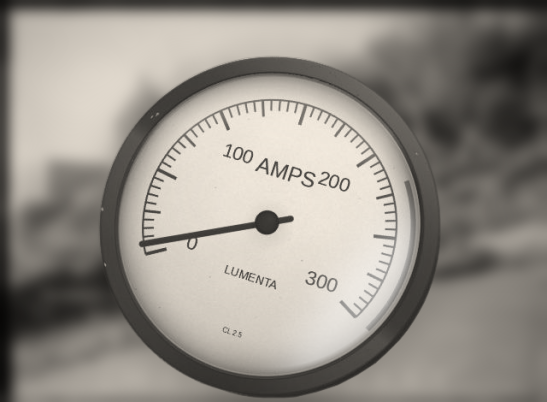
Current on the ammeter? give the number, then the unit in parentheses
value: 5 (A)
